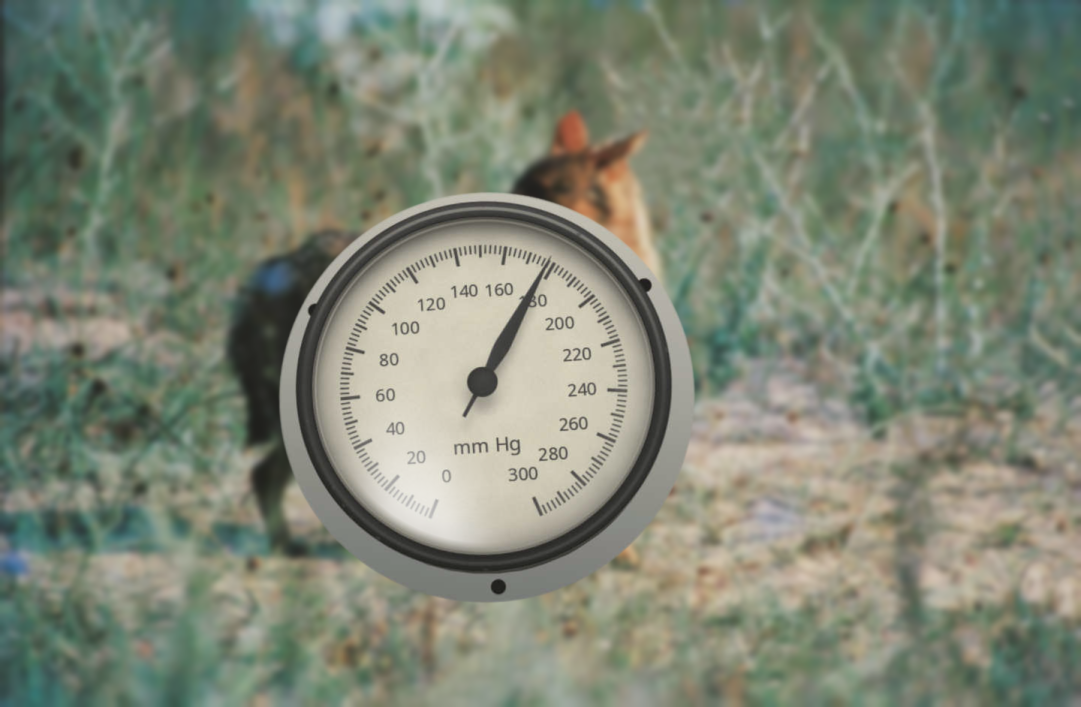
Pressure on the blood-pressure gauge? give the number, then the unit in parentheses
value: 178 (mmHg)
